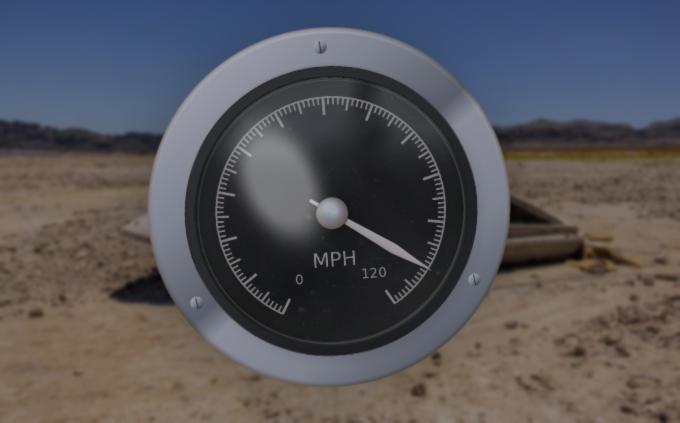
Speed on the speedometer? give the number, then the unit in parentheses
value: 110 (mph)
